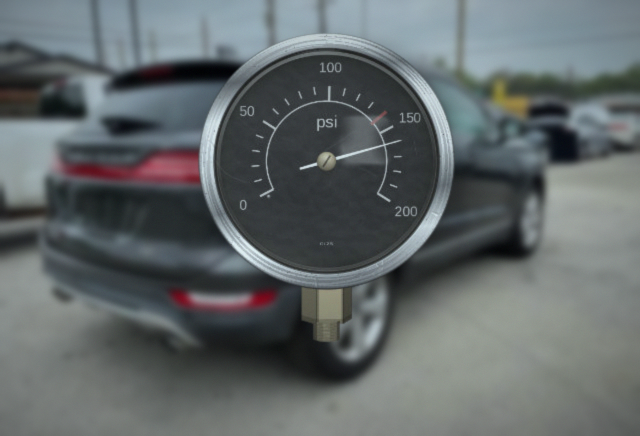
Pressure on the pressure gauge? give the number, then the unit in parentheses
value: 160 (psi)
